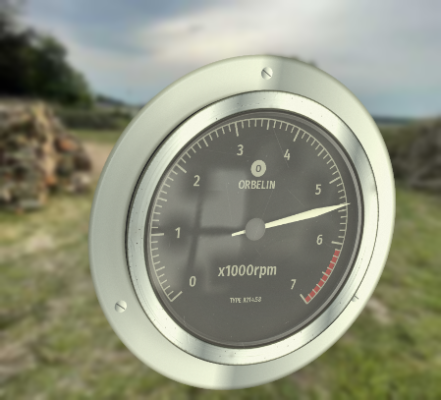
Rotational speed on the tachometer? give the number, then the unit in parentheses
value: 5400 (rpm)
